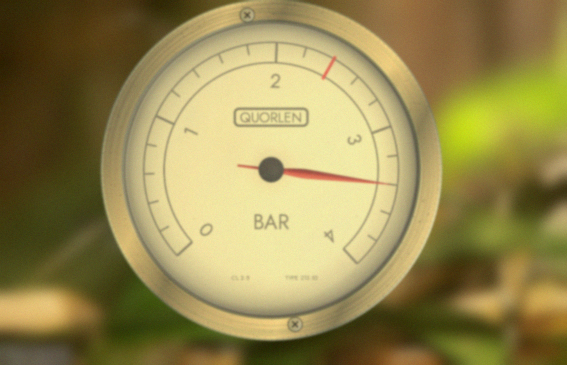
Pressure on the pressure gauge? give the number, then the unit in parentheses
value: 3.4 (bar)
